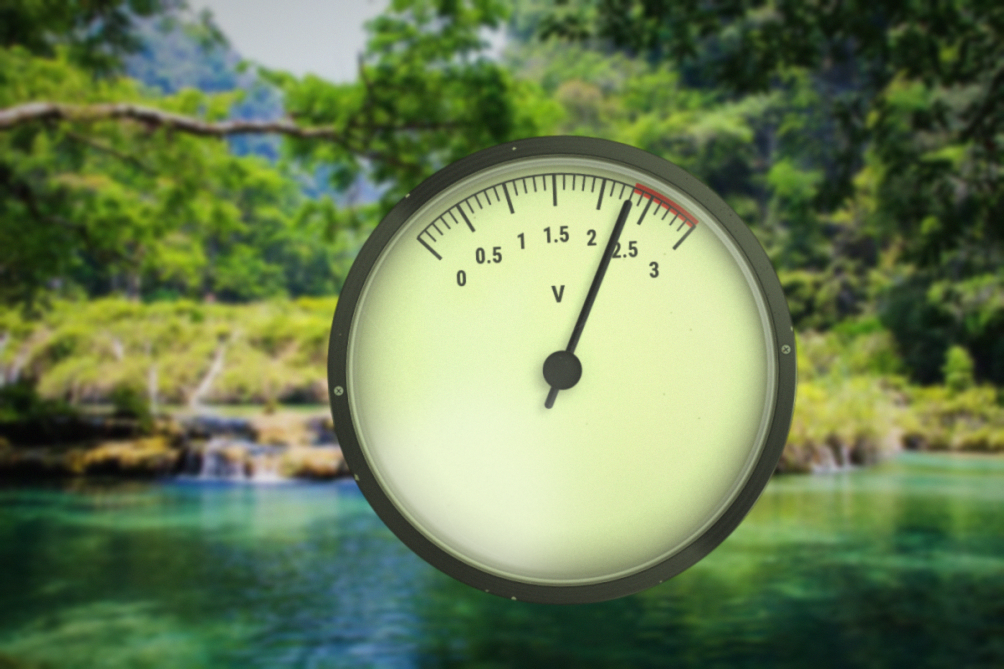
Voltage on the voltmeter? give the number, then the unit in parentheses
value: 2.3 (V)
